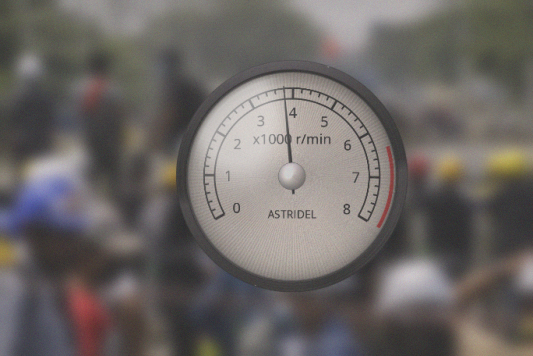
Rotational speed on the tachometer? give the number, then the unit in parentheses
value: 3800 (rpm)
